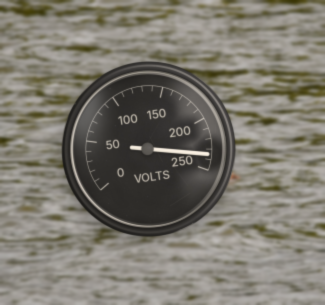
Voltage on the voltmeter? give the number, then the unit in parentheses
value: 235 (V)
